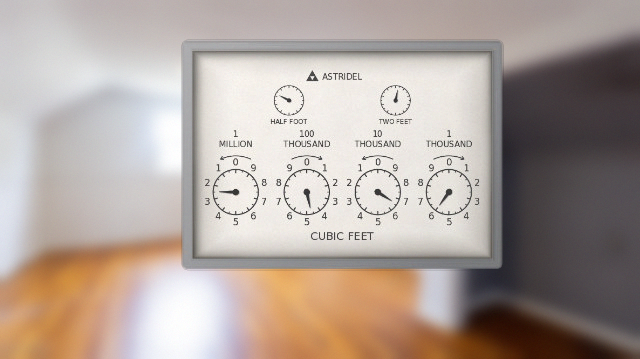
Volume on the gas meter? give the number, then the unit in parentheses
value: 246600 (ft³)
